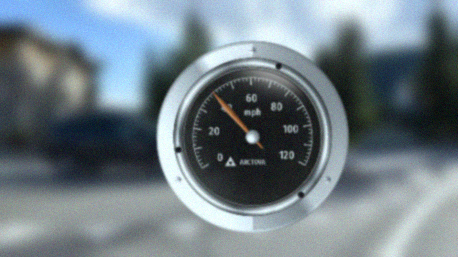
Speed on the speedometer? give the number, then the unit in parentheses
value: 40 (mph)
